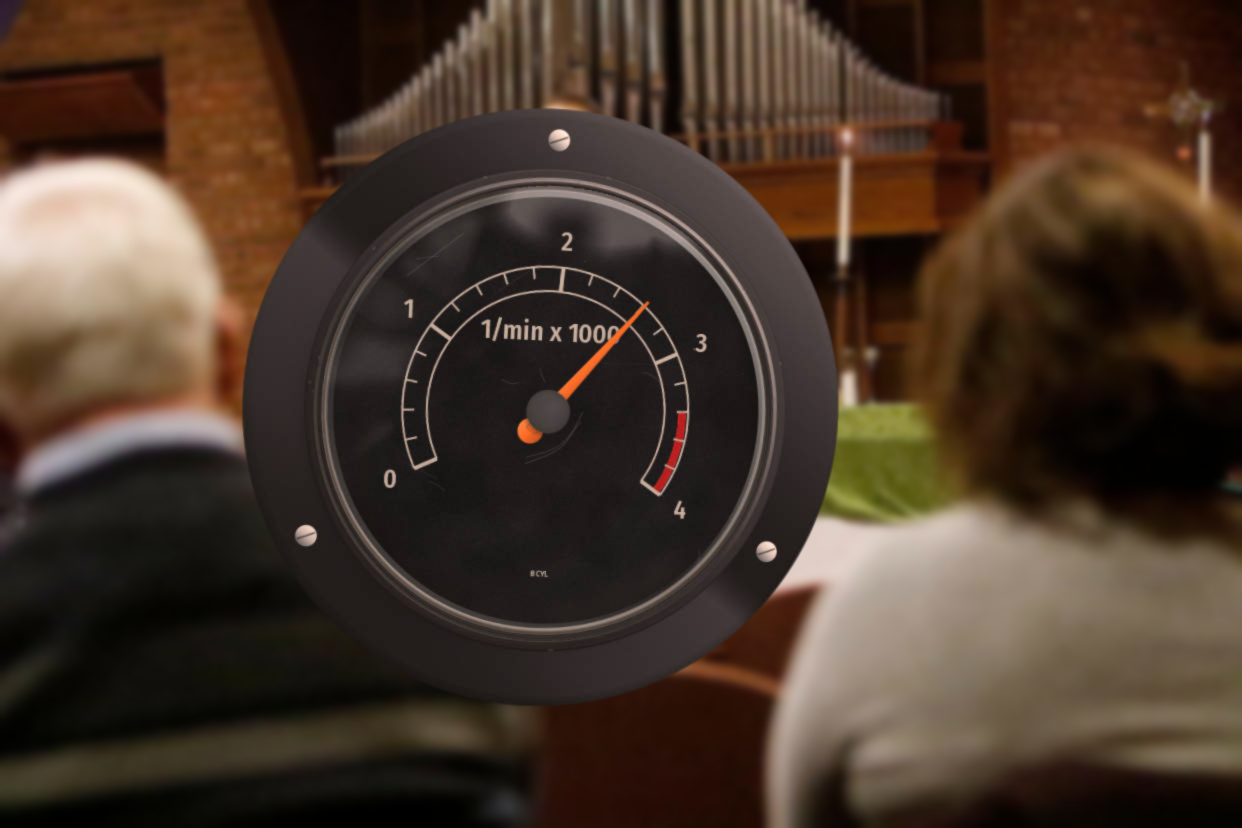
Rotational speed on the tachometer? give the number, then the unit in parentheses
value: 2600 (rpm)
